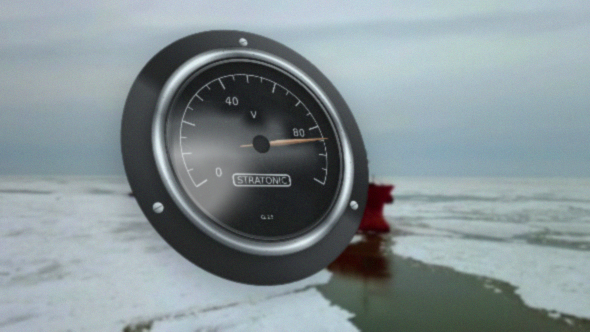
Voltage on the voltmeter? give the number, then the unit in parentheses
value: 85 (V)
